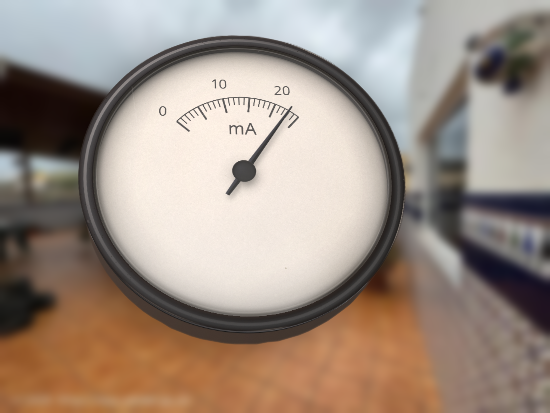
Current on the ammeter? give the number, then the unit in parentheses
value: 23 (mA)
